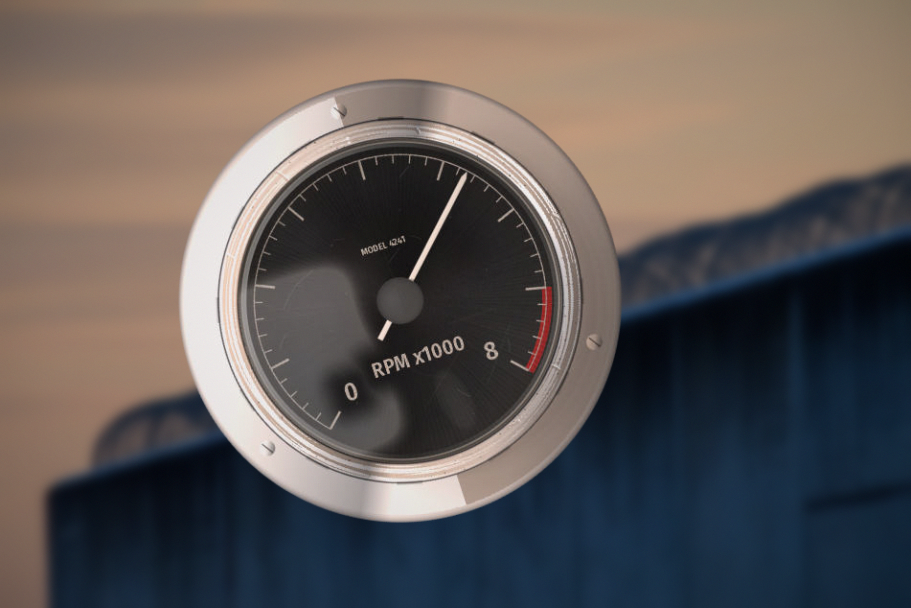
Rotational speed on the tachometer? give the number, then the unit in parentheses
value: 5300 (rpm)
